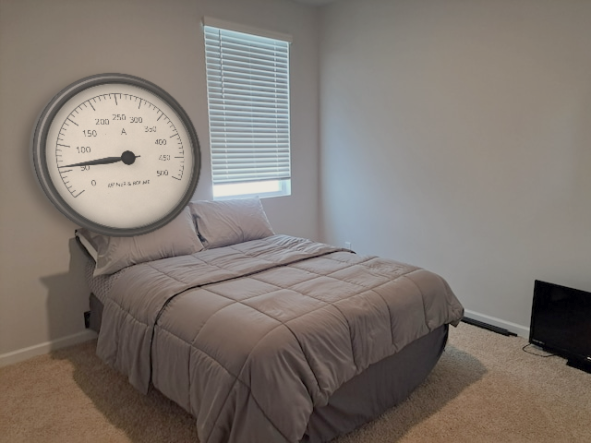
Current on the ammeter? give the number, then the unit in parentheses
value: 60 (A)
